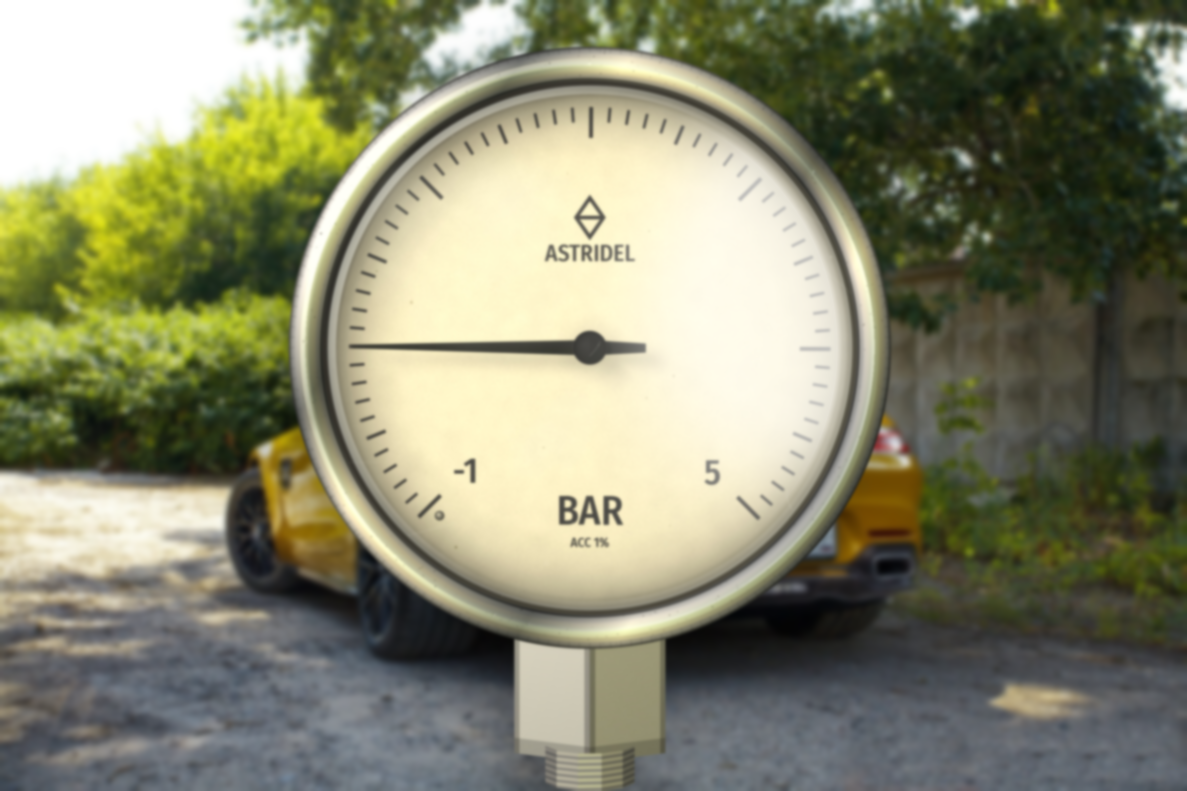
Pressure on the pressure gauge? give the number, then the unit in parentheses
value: 0 (bar)
